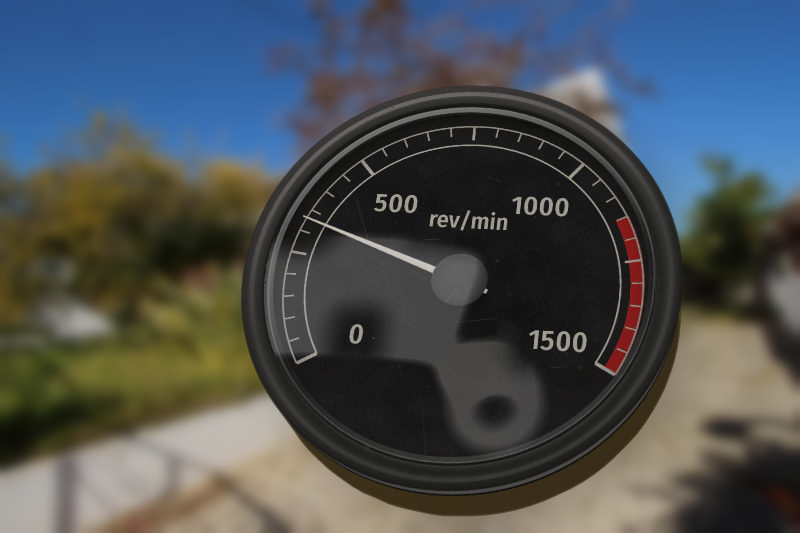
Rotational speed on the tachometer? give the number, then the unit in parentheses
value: 325 (rpm)
